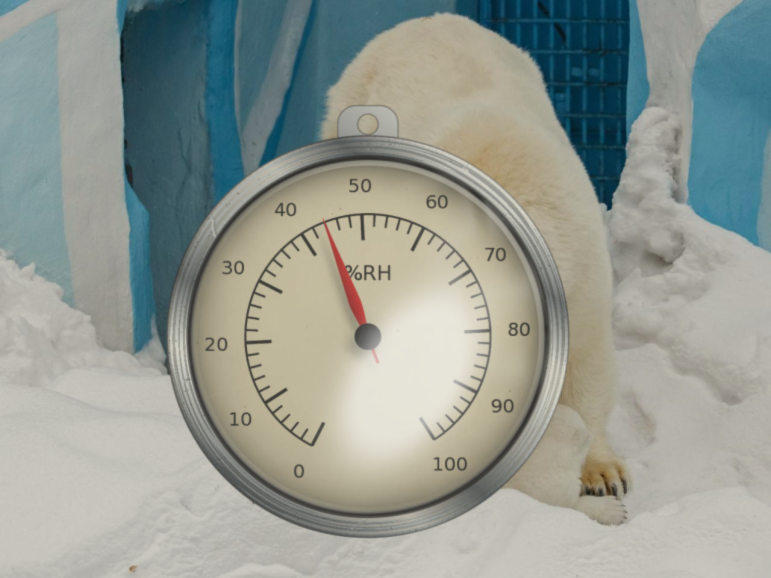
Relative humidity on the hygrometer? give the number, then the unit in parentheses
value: 44 (%)
